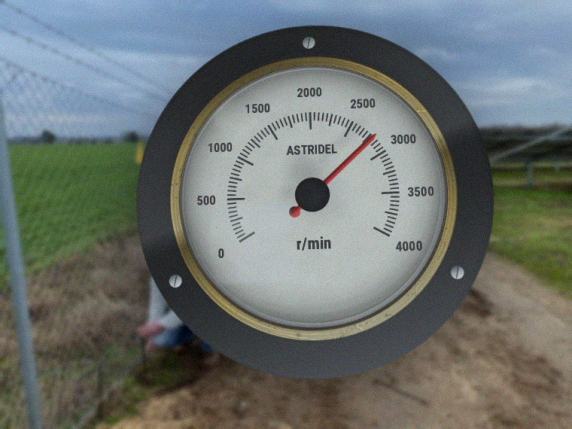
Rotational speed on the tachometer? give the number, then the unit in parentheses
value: 2800 (rpm)
